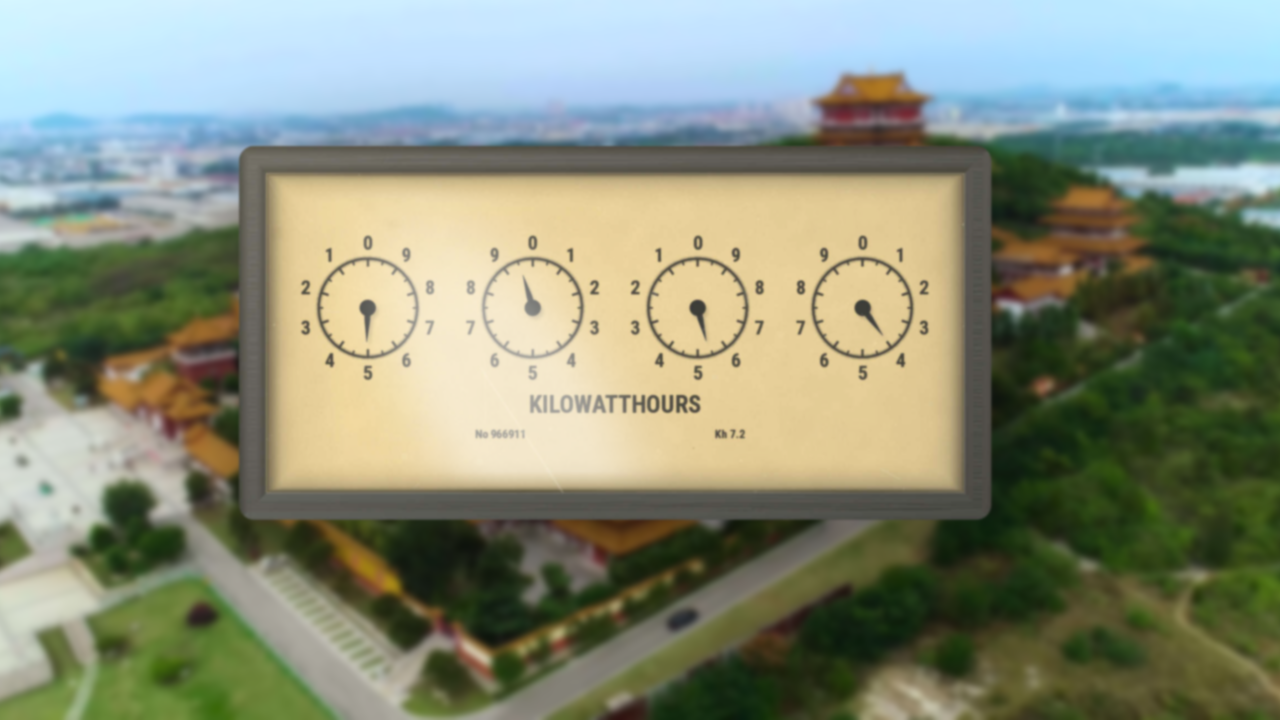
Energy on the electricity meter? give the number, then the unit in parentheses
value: 4954 (kWh)
